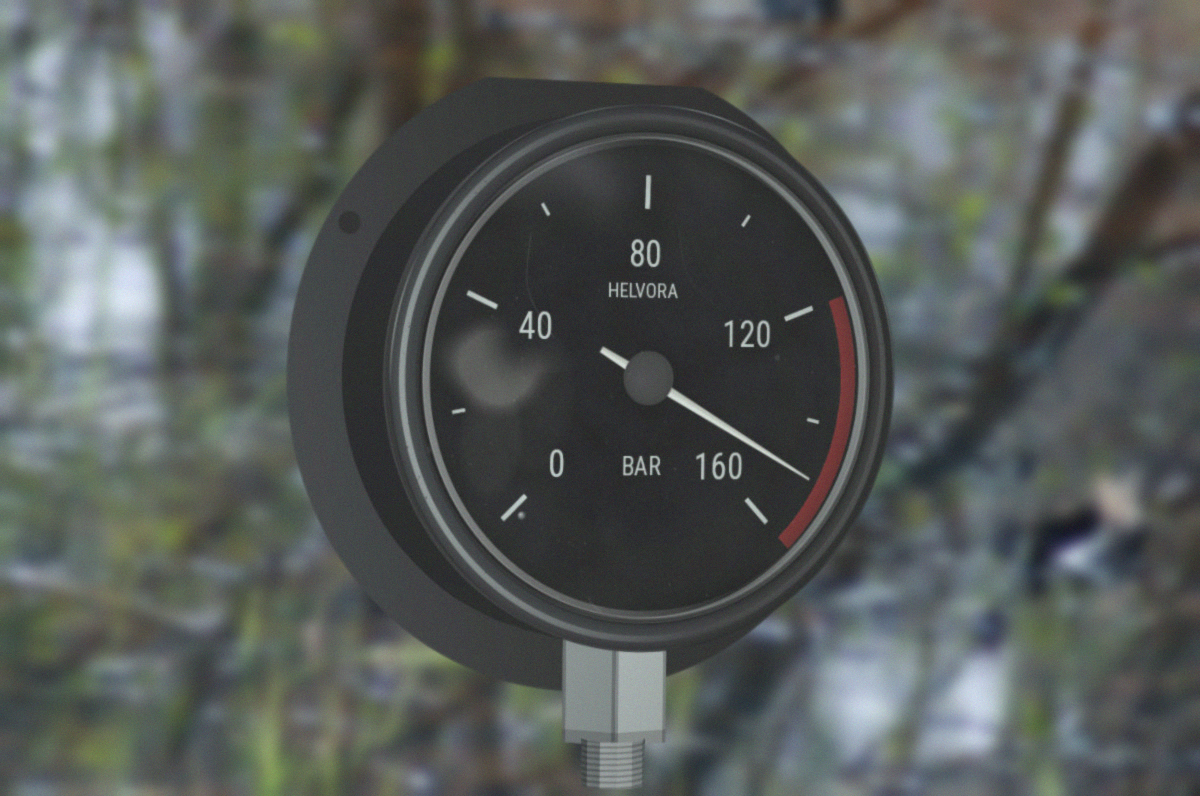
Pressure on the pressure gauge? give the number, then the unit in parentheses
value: 150 (bar)
